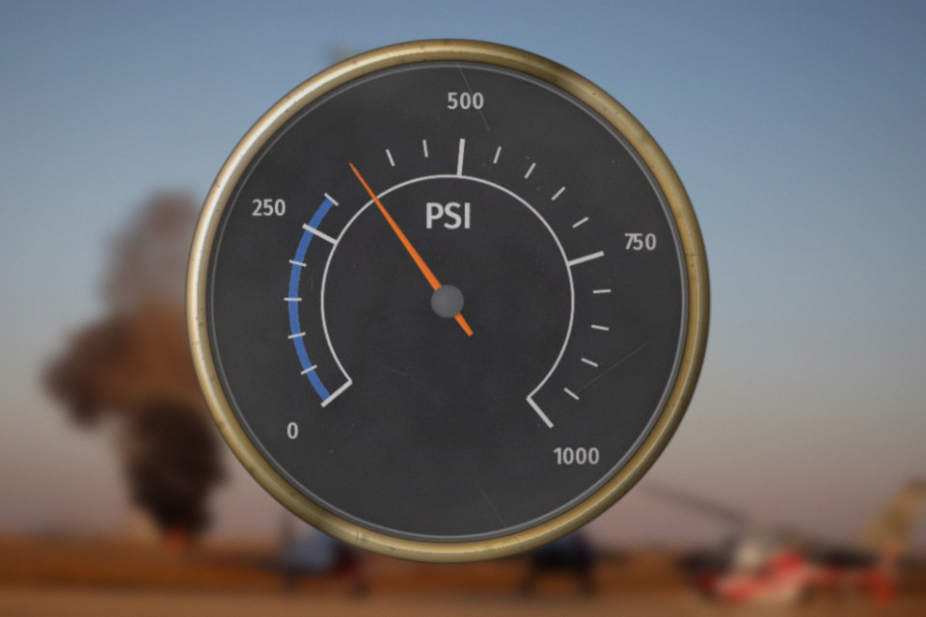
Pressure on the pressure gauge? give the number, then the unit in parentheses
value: 350 (psi)
